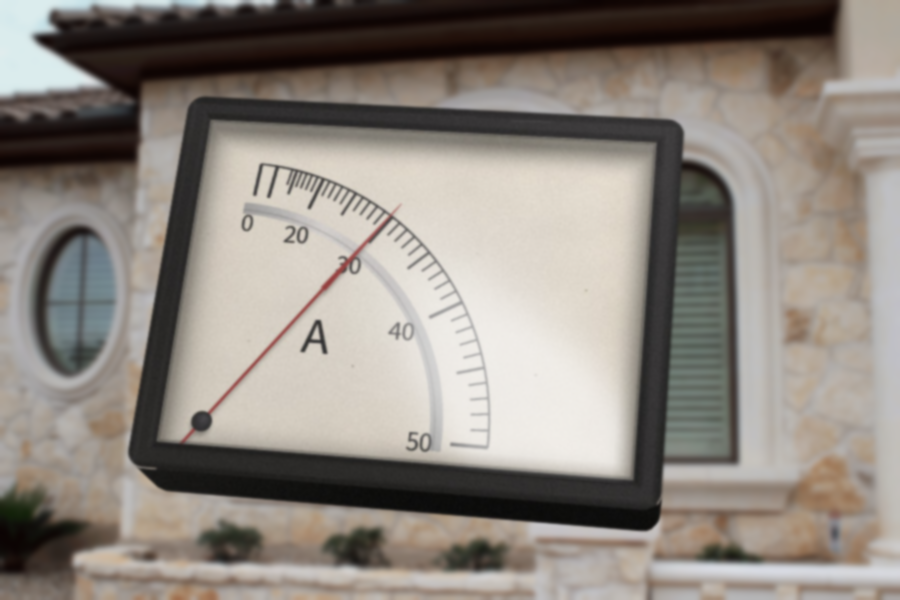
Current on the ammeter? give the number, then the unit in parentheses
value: 30 (A)
